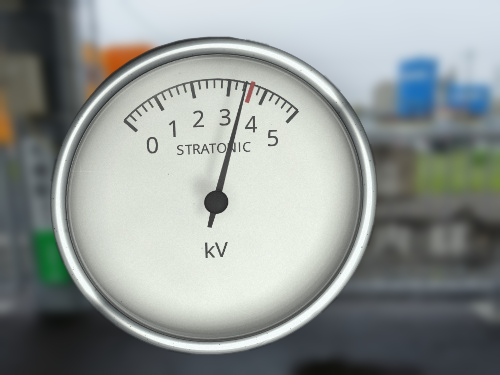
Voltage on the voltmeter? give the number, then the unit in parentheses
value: 3.4 (kV)
